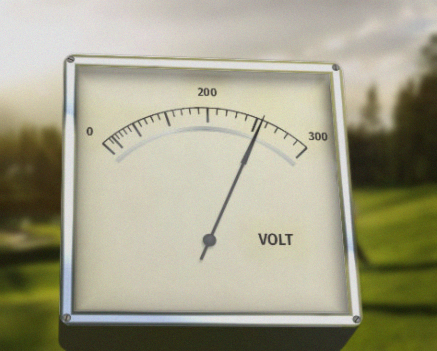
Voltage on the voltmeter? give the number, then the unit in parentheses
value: 255 (V)
